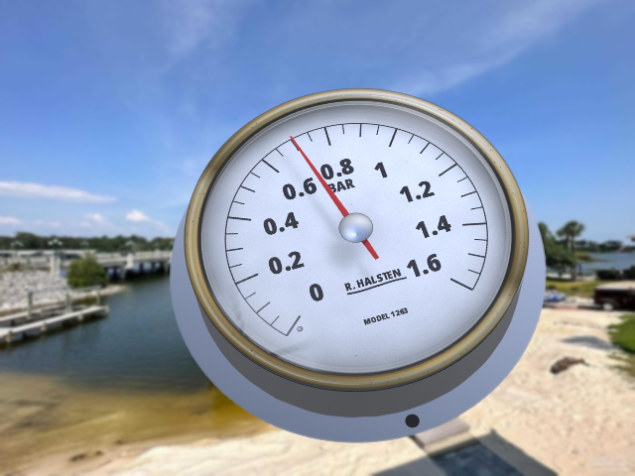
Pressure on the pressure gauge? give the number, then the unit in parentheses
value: 0.7 (bar)
